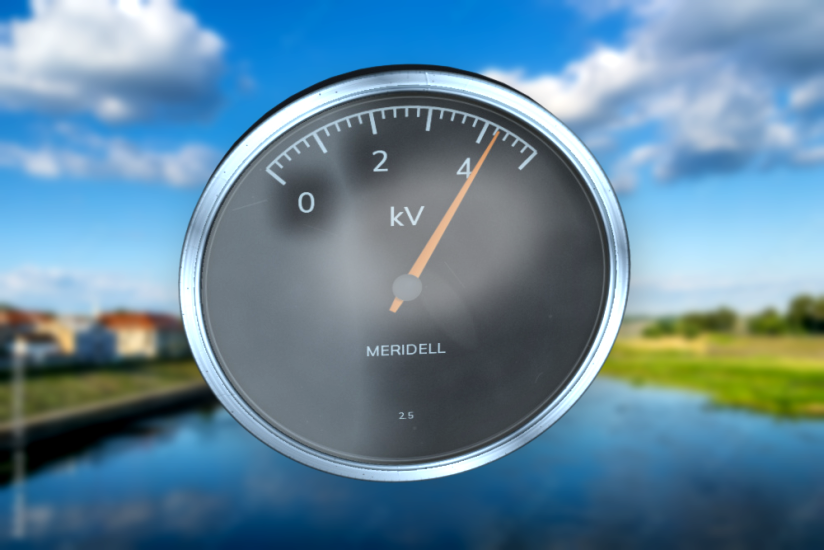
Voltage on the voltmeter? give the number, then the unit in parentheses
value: 4.2 (kV)
